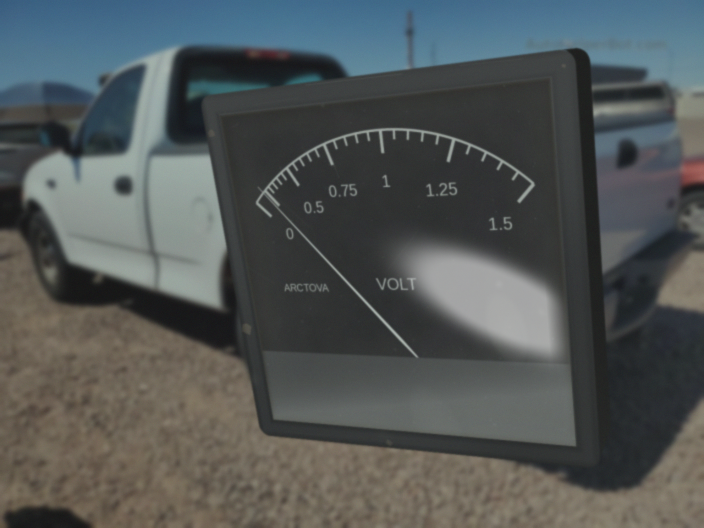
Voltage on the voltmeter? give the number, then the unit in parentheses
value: 0.25 (V)
